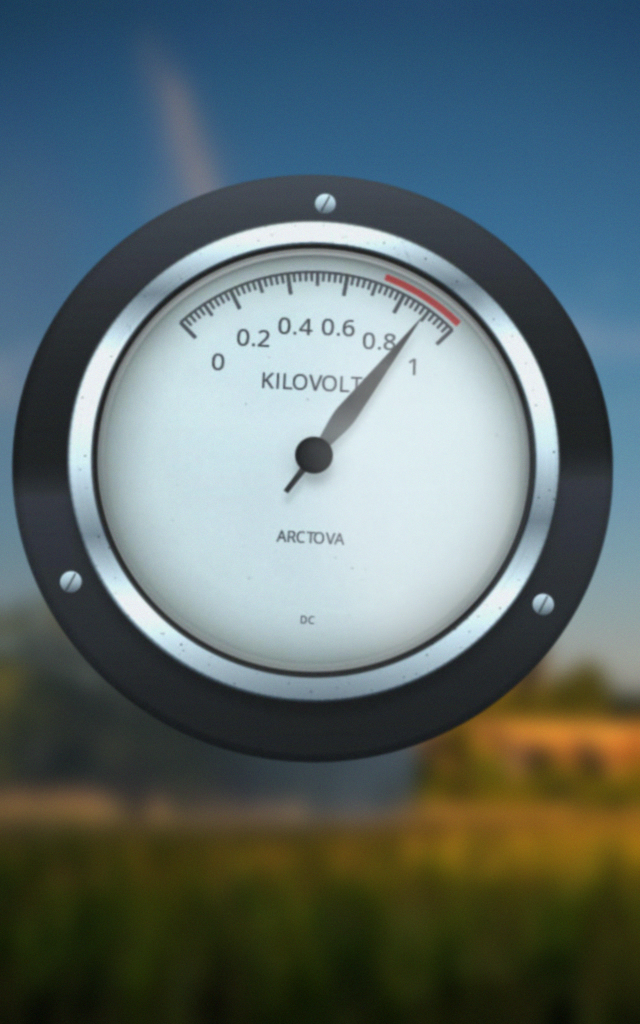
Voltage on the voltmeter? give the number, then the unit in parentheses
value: 0.9 (kV)
